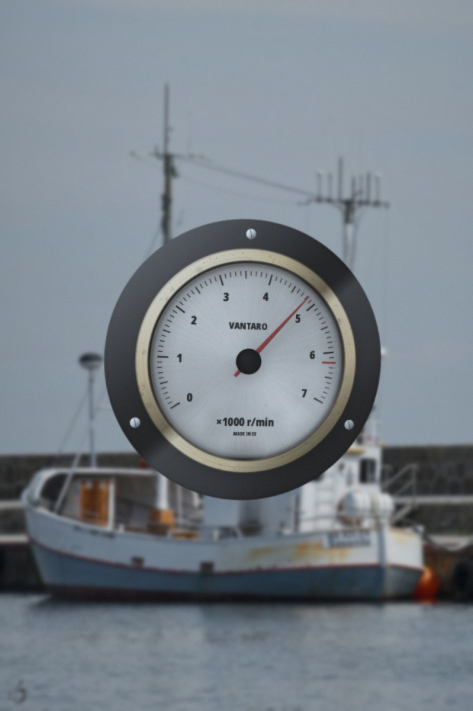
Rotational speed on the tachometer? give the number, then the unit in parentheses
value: 4800 (rpm)
